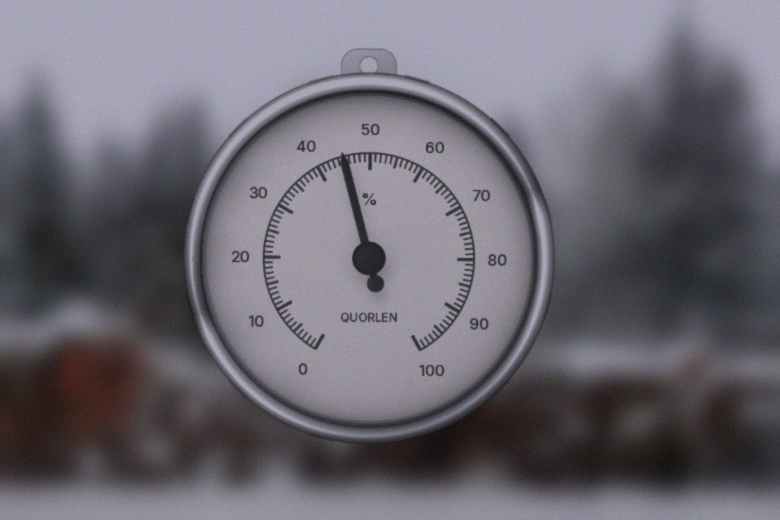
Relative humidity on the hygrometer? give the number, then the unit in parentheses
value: 45 (%)
